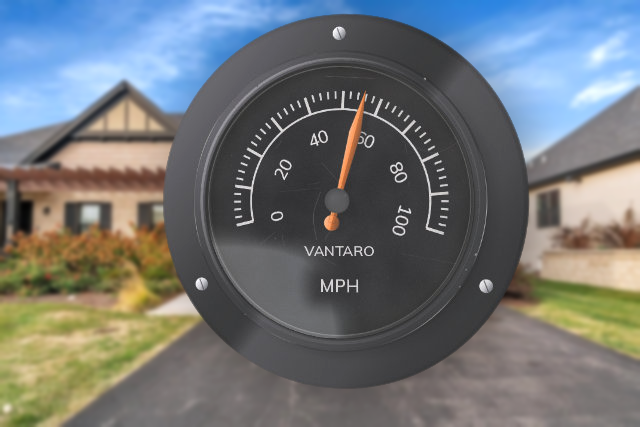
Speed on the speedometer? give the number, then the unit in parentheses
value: 56 (mph)
